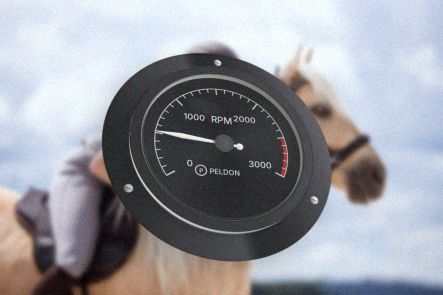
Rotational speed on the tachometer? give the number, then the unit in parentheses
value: 500 (rpm)
